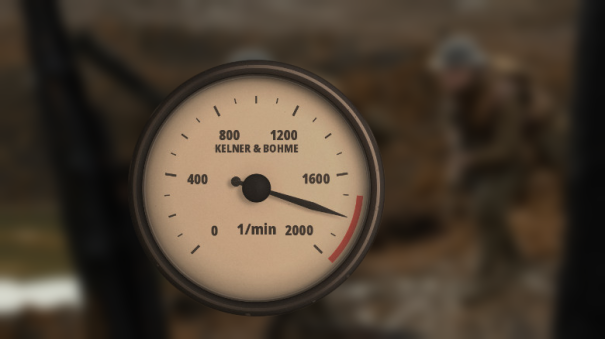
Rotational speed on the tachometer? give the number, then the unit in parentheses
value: 1800 (rpm)
